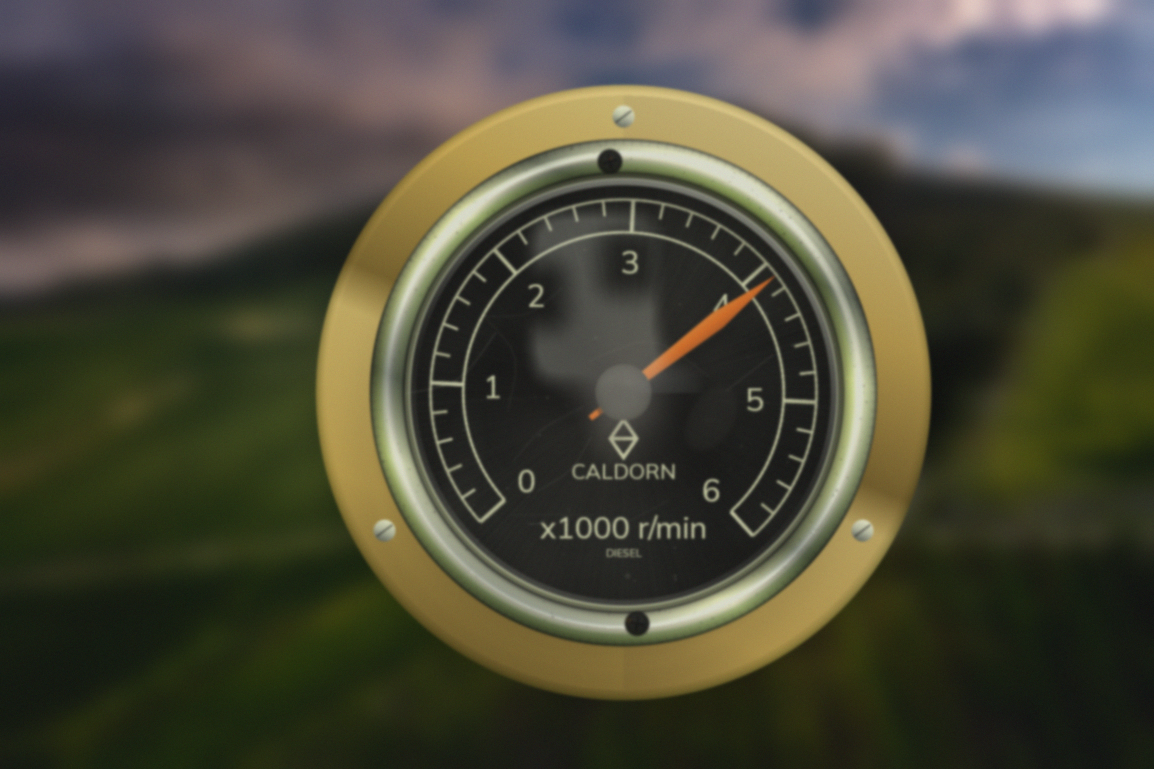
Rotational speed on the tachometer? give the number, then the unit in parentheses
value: 4100 (rpm)
